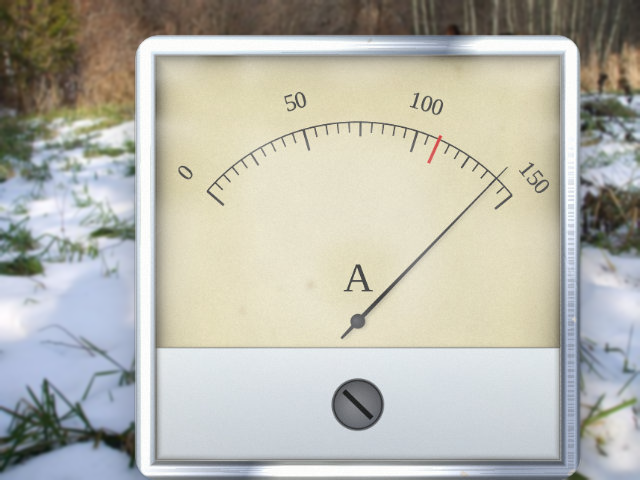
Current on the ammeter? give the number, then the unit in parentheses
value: 140 (A)
